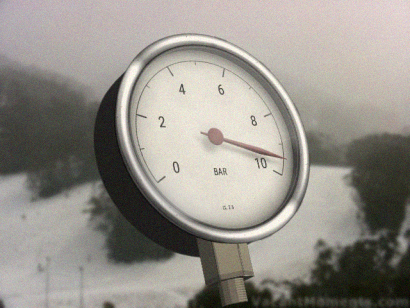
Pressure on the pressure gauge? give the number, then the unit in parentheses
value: 9.5 (bar)
